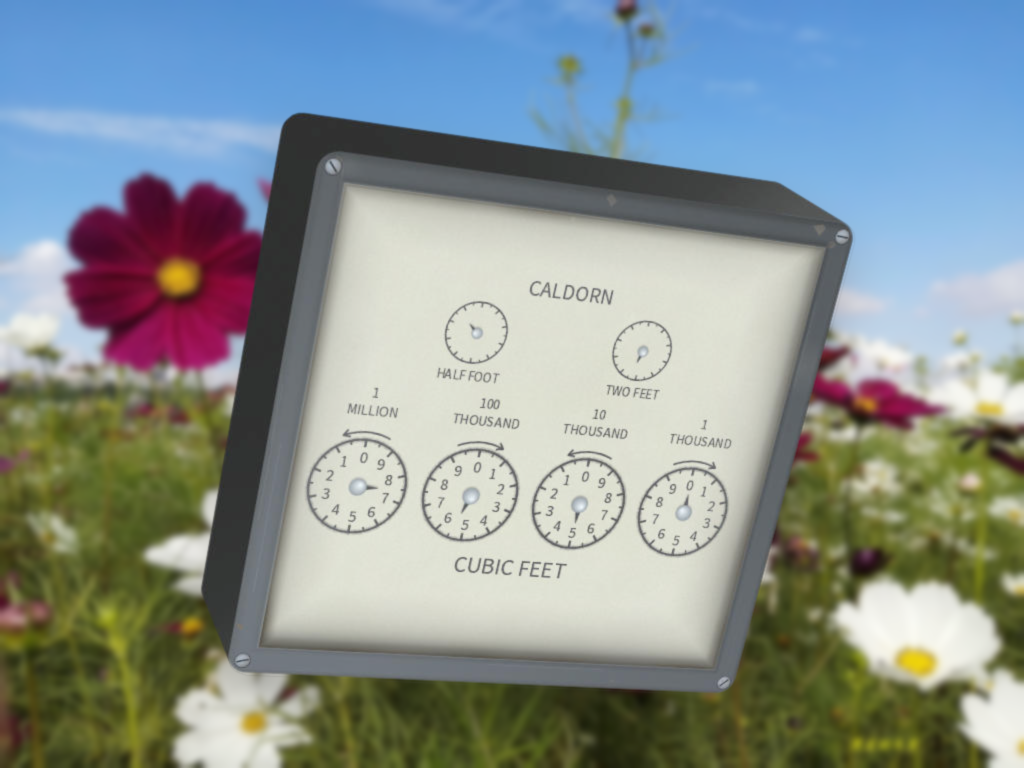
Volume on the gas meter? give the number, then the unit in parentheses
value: 755000 (ft³)
